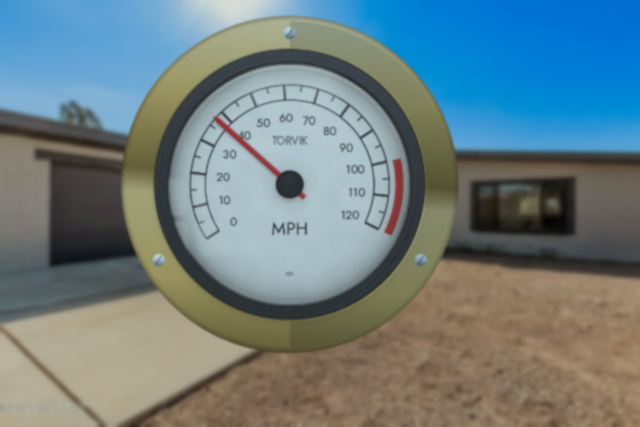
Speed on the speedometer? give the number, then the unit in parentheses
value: 37.5 (mph)
